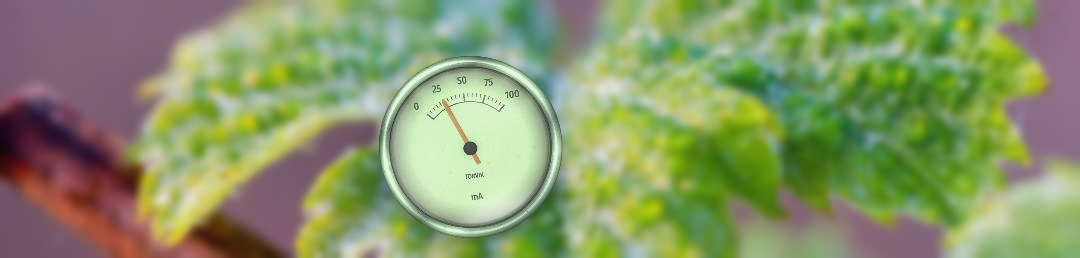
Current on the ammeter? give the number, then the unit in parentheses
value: 25 (mA)
